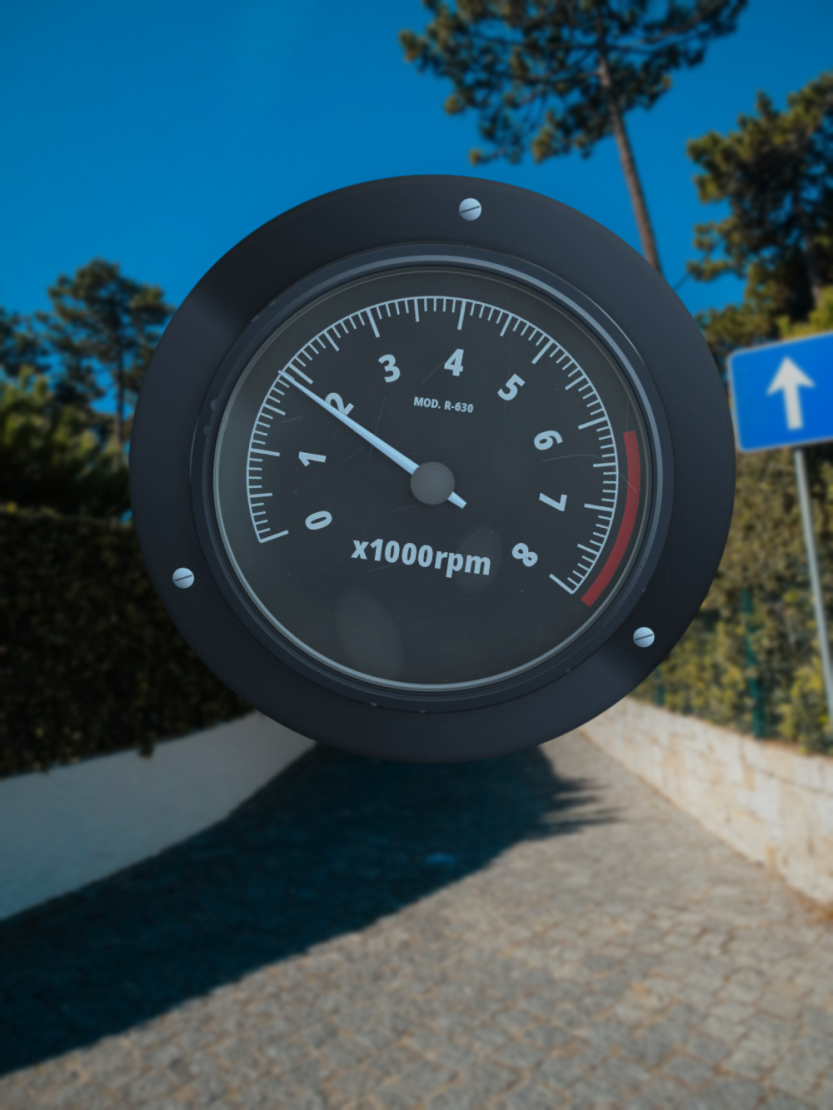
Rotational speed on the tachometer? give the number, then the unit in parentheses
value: 1900 (rpm)
